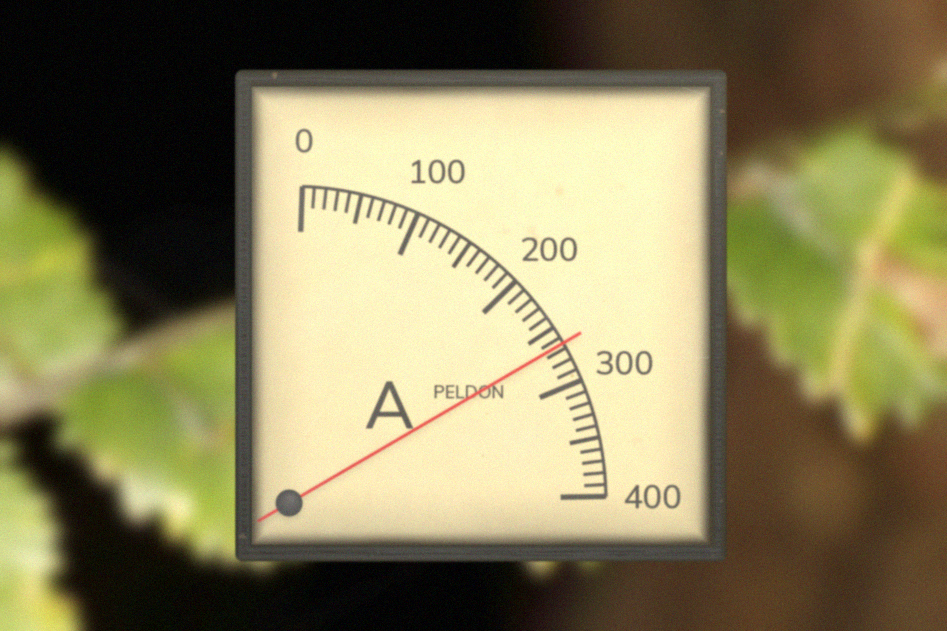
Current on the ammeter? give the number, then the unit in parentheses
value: 265 (A)
